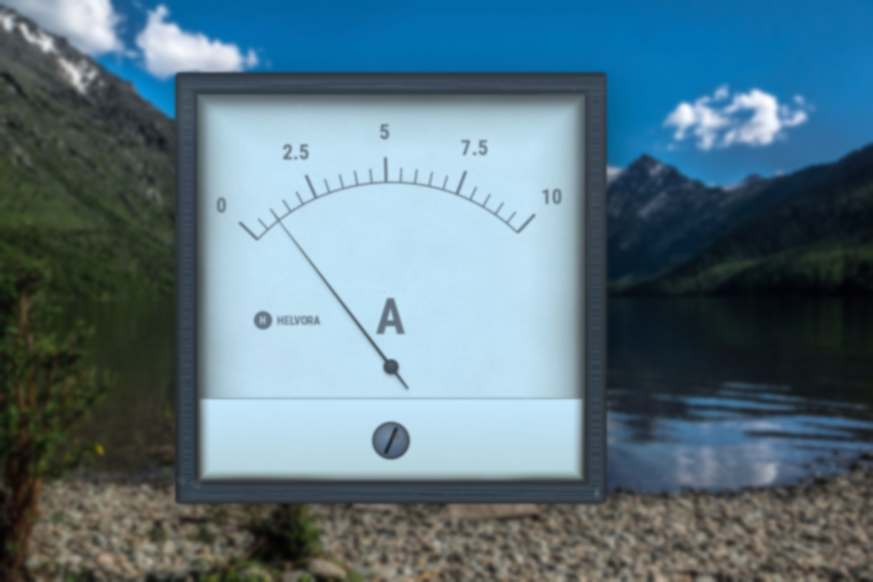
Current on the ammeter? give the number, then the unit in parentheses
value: 1 (A)
